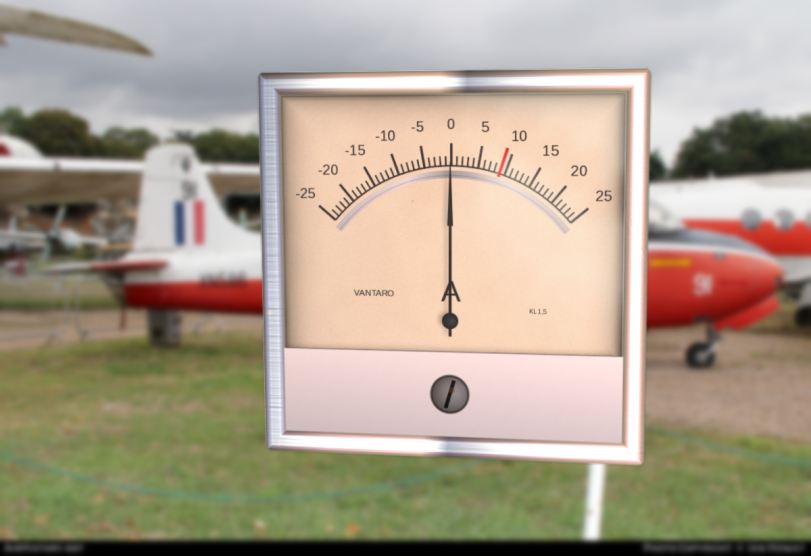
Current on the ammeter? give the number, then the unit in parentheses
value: 0 (A)
